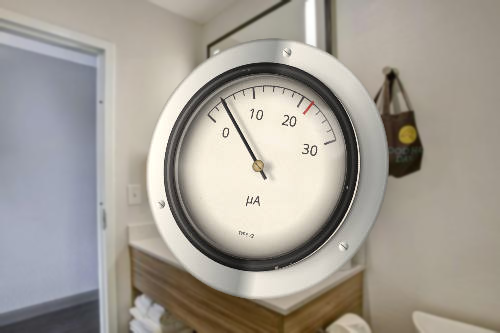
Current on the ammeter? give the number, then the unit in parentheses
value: 4 (µA)
